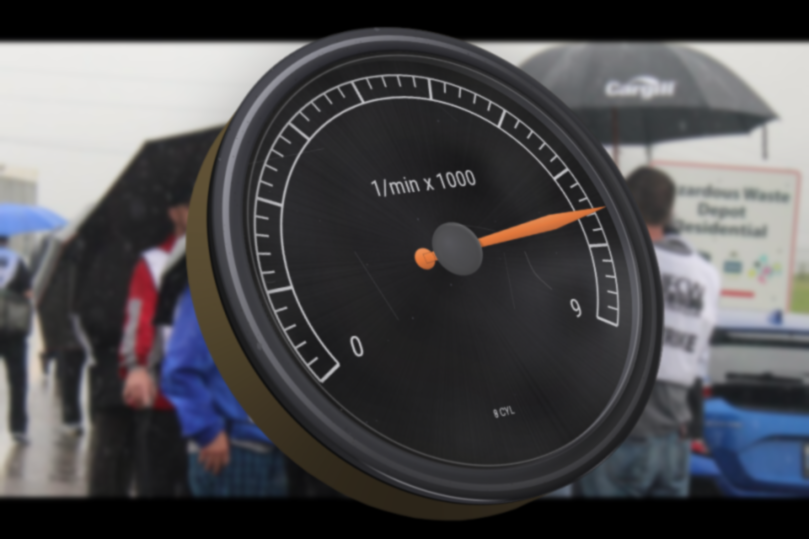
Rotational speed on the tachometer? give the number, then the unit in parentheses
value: 7600 (rpm)
